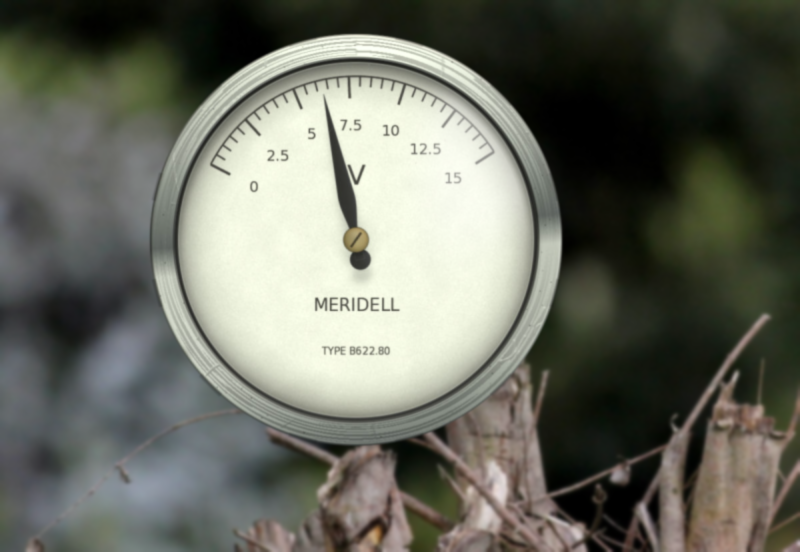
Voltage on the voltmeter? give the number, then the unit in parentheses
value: 6.25 (V)
